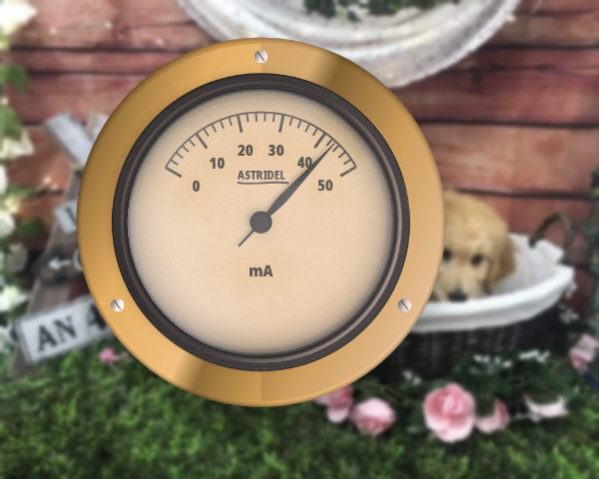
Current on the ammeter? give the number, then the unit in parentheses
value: 43 (mA)
